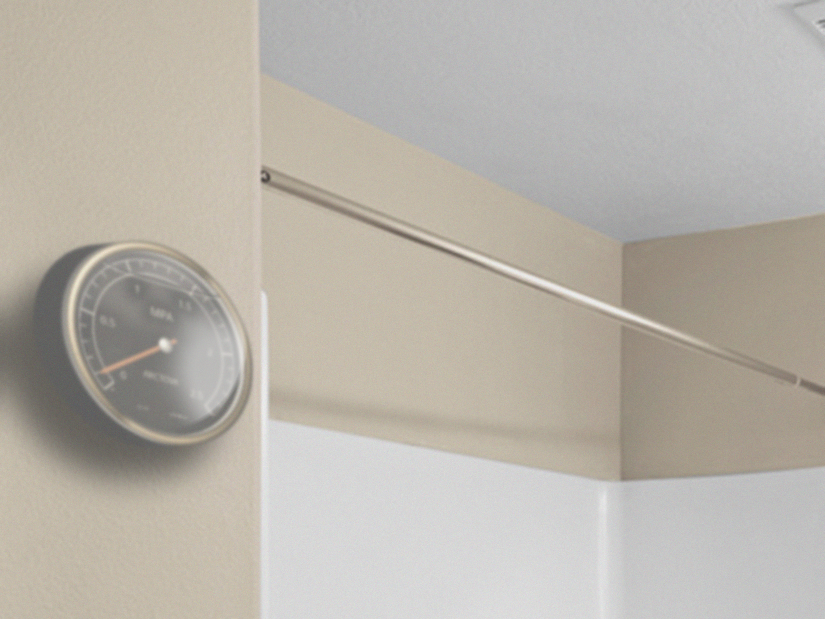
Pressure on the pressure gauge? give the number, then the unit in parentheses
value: 0.1 (MPa)
